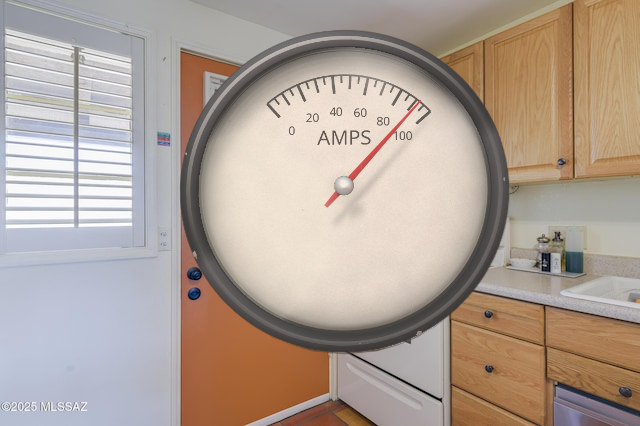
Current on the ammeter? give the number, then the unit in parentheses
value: 92.5 (A)
